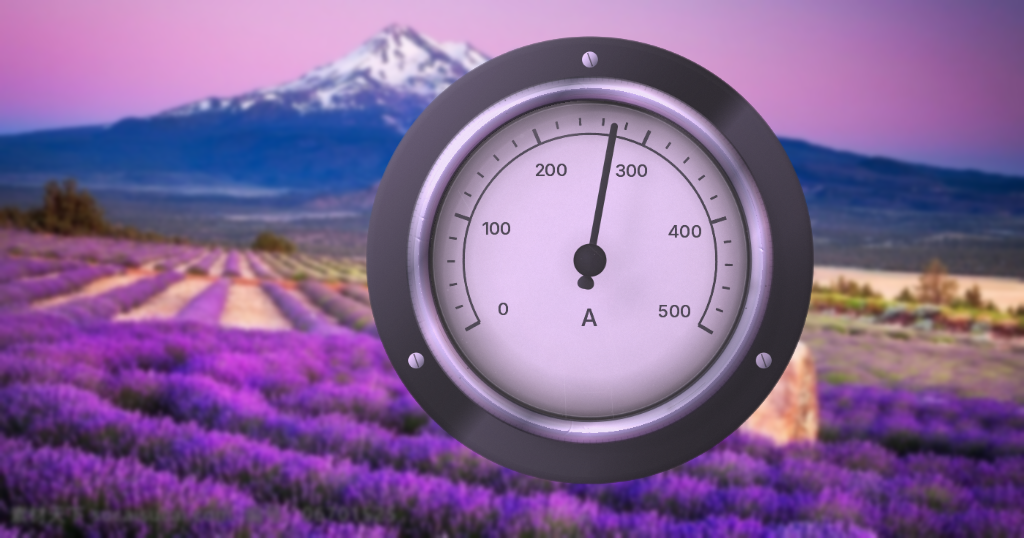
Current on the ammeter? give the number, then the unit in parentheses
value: 270 (A)
